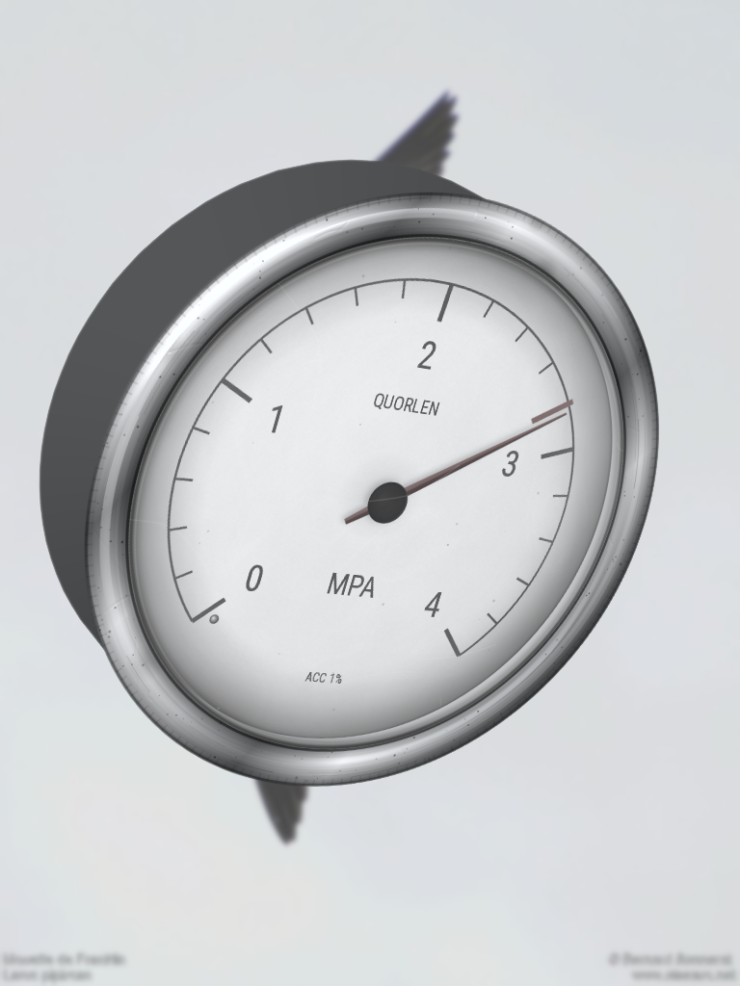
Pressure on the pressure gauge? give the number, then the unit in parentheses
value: 2.8 (MPa)
